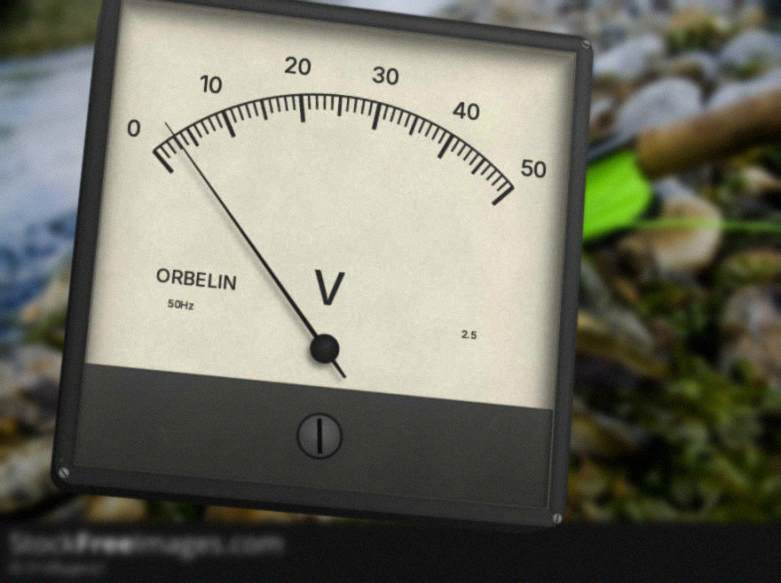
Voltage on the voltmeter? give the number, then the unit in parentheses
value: 3 (V)
